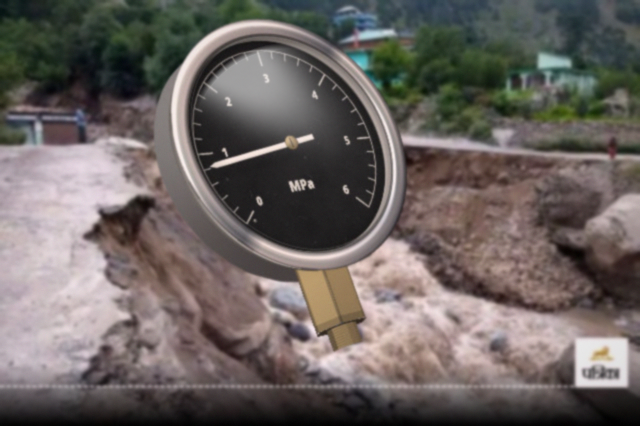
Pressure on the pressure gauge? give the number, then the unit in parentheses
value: 0.8 (MPa)
